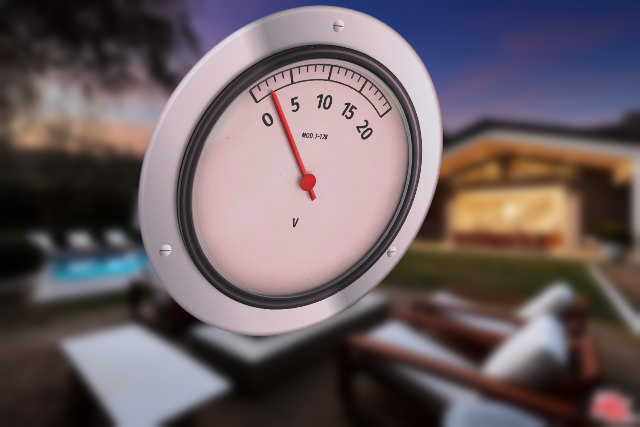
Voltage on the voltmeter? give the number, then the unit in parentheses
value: 2 (V)
